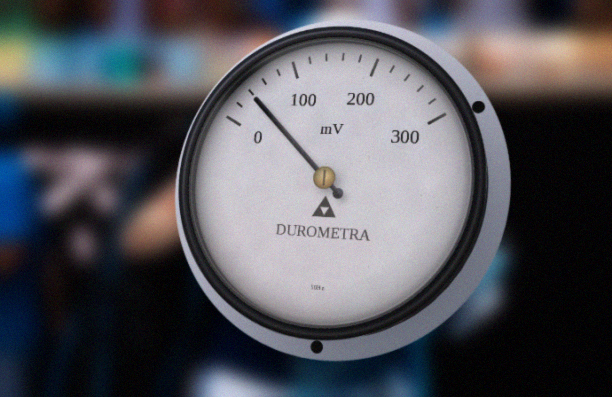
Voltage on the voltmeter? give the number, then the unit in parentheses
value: 40 (mV)
